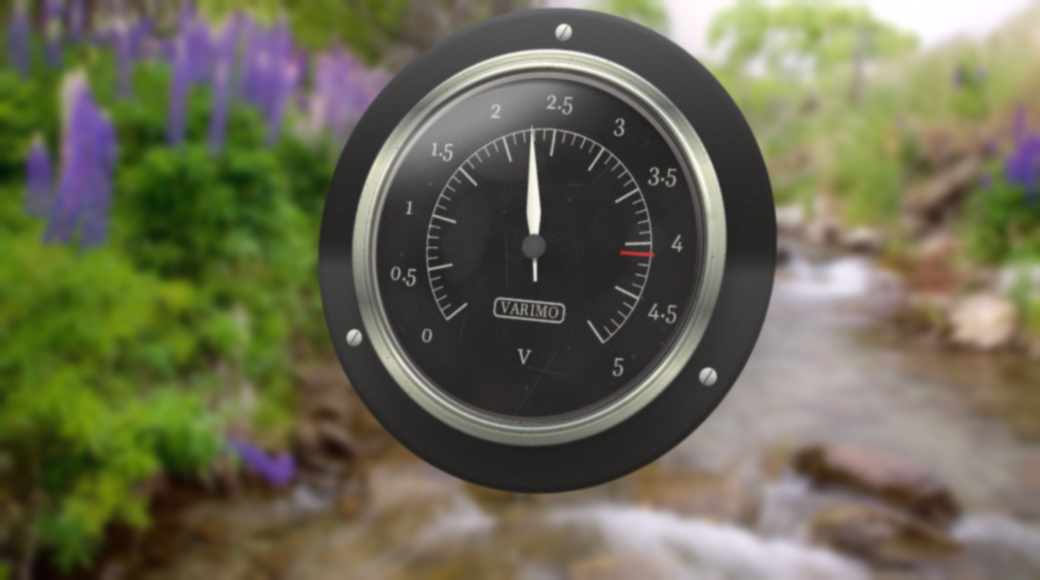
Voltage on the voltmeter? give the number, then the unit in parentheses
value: 2.3 (V)
